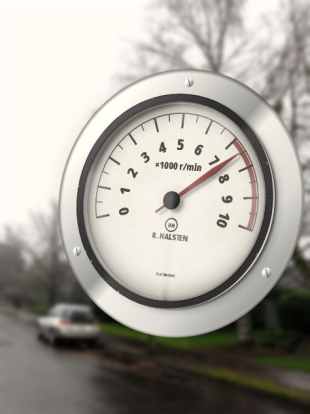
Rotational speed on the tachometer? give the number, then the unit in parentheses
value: 7500 (rpm)
